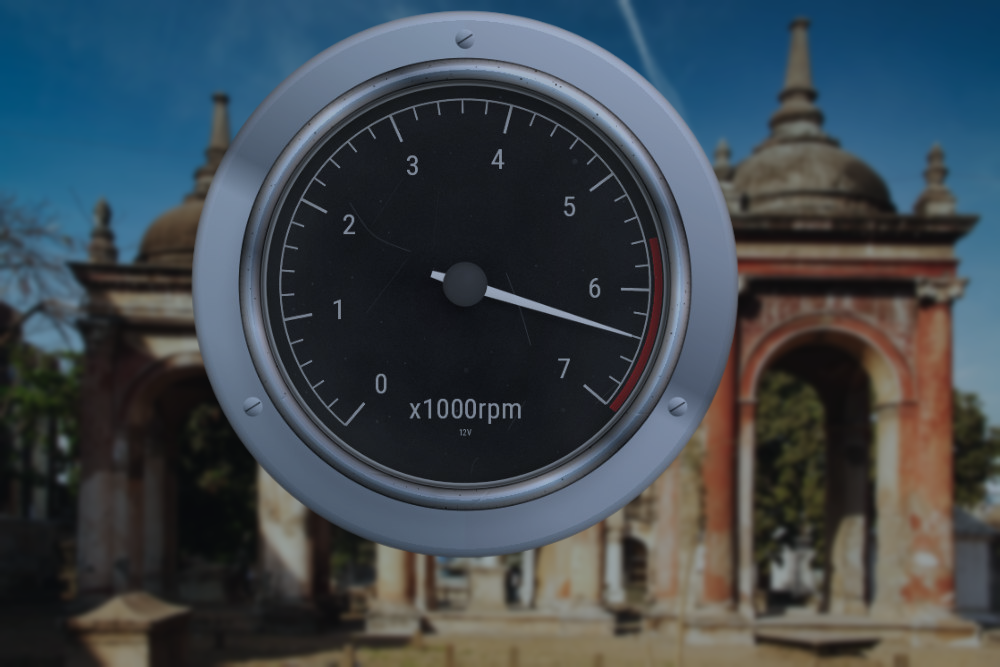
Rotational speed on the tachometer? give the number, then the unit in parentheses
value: 6400 (rpm)
